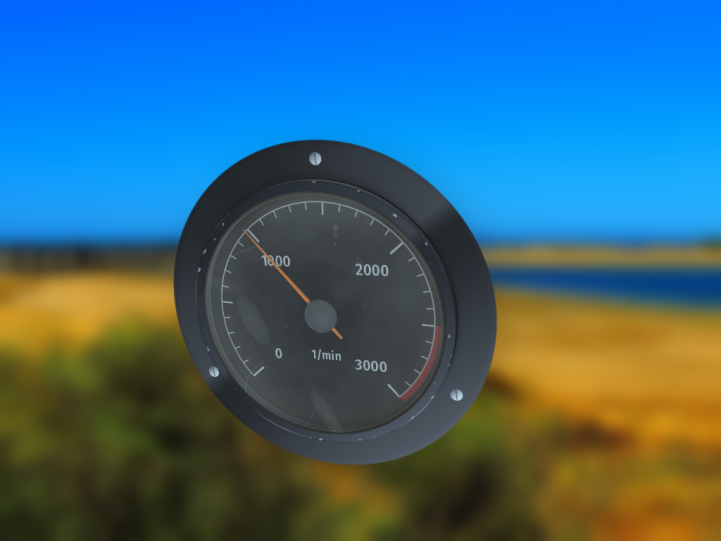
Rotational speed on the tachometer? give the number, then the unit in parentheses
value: 1000 (rpm)
